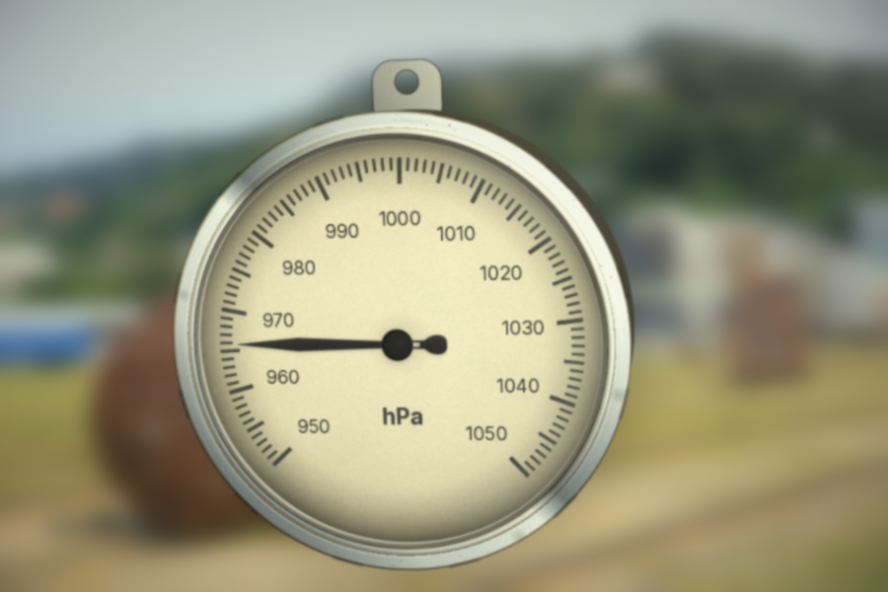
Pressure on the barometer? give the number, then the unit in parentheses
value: 966 (hPa)
